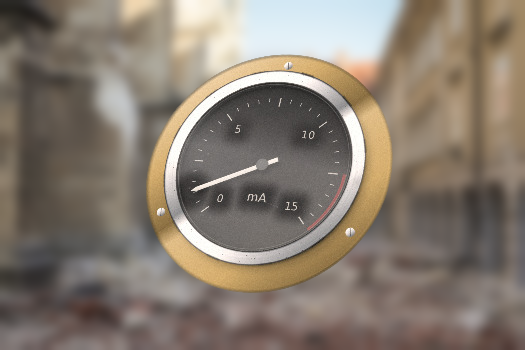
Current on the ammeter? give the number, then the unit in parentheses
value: 1 (mA)
